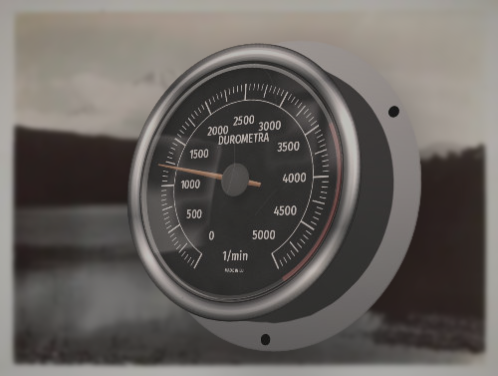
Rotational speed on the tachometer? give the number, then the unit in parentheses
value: 1200 (rpm)
